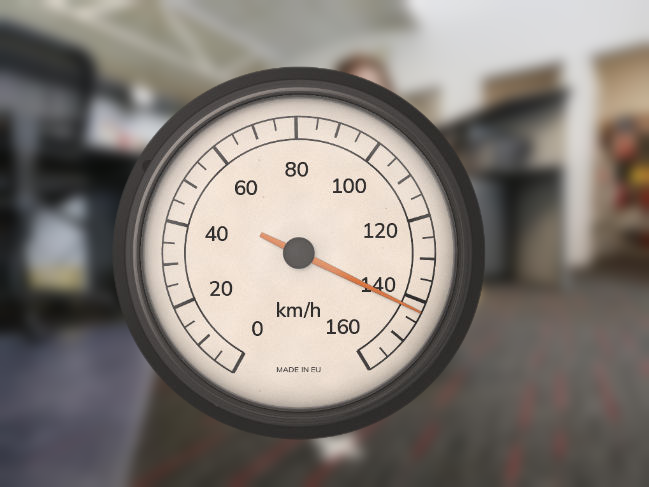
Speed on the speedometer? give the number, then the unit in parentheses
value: 142.5 (km/h)
